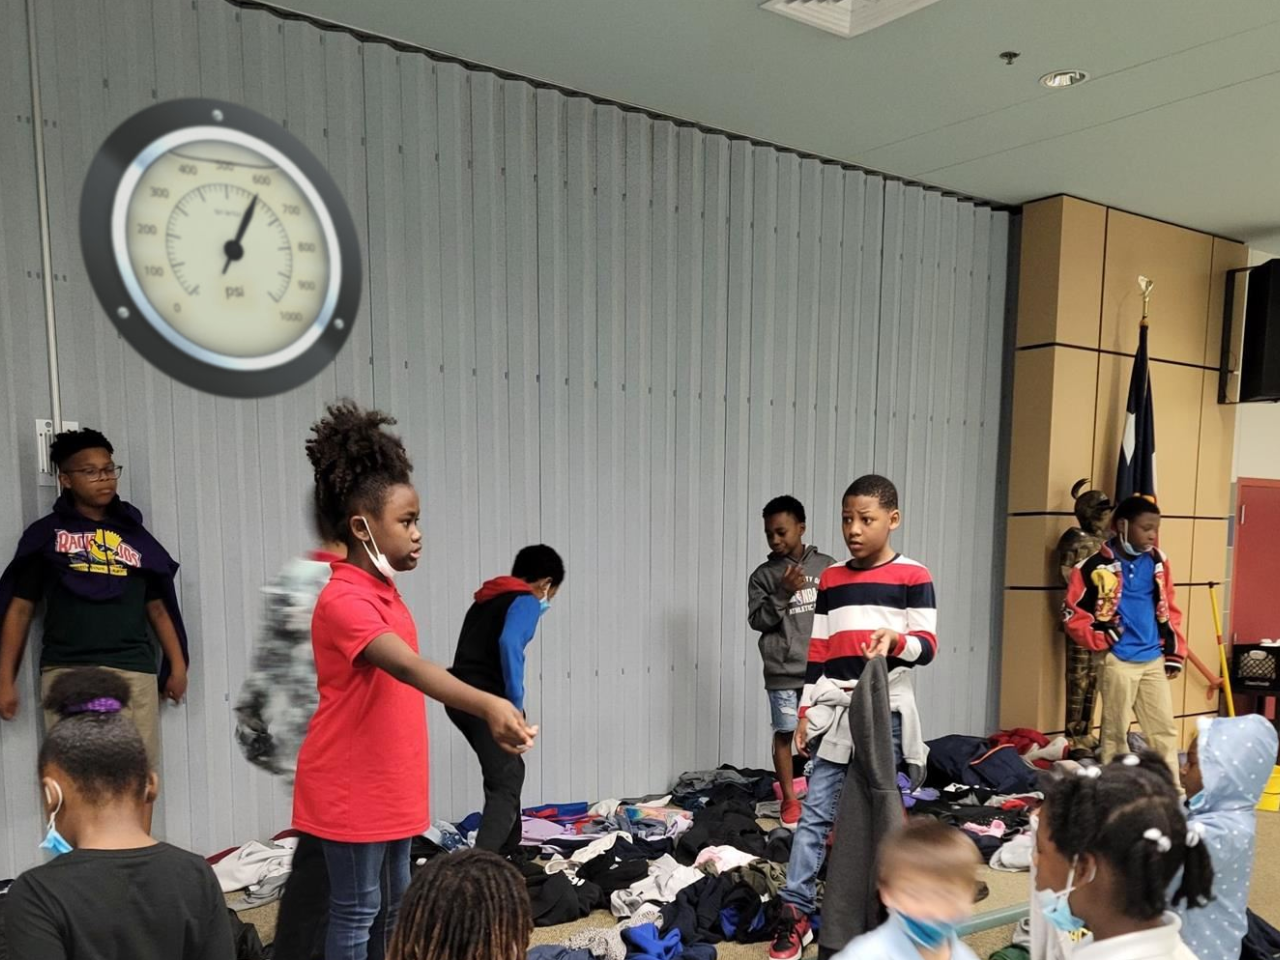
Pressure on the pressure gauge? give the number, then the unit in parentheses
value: 600 (psi)
